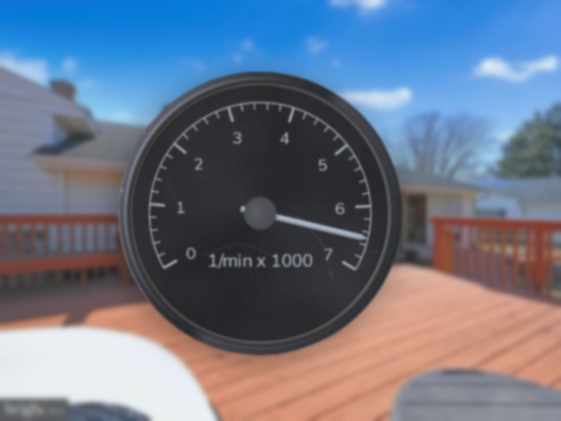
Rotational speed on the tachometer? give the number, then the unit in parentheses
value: 6500 (rpm)
